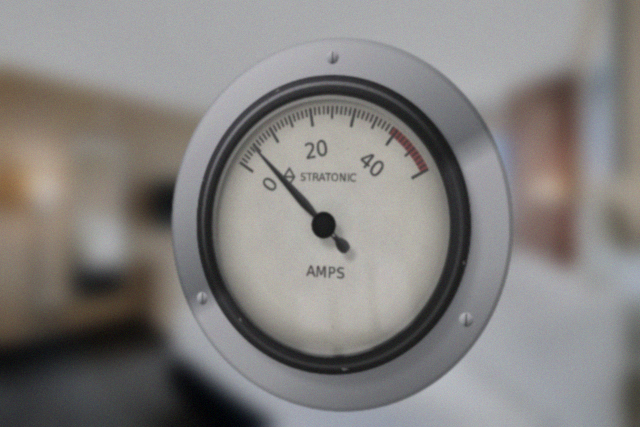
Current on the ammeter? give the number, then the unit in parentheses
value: 5 (A)
